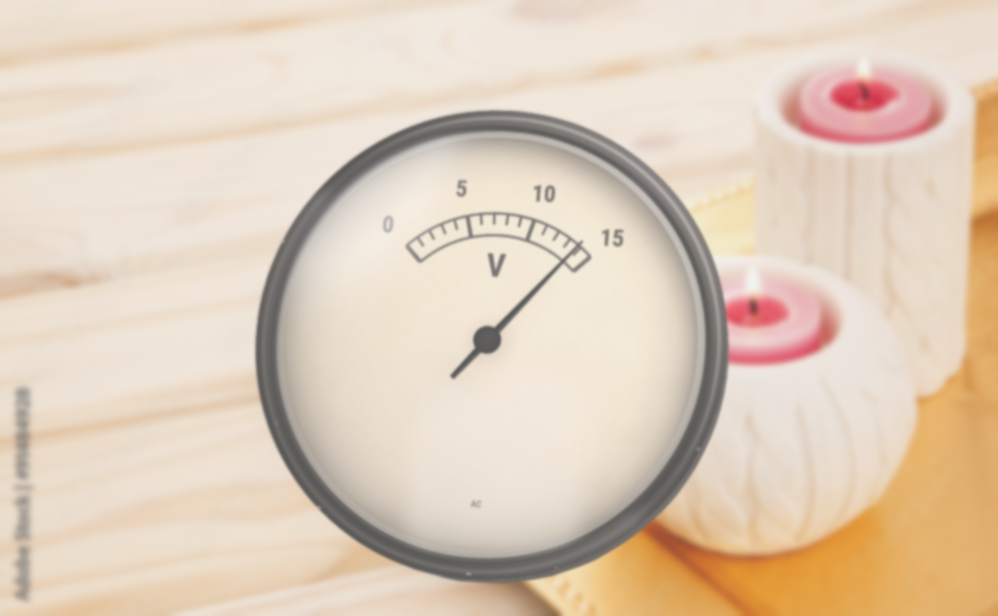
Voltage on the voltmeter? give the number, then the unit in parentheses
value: 14 (V)
